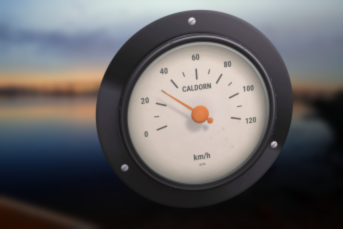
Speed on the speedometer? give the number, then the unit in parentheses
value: 30 (km/h)
